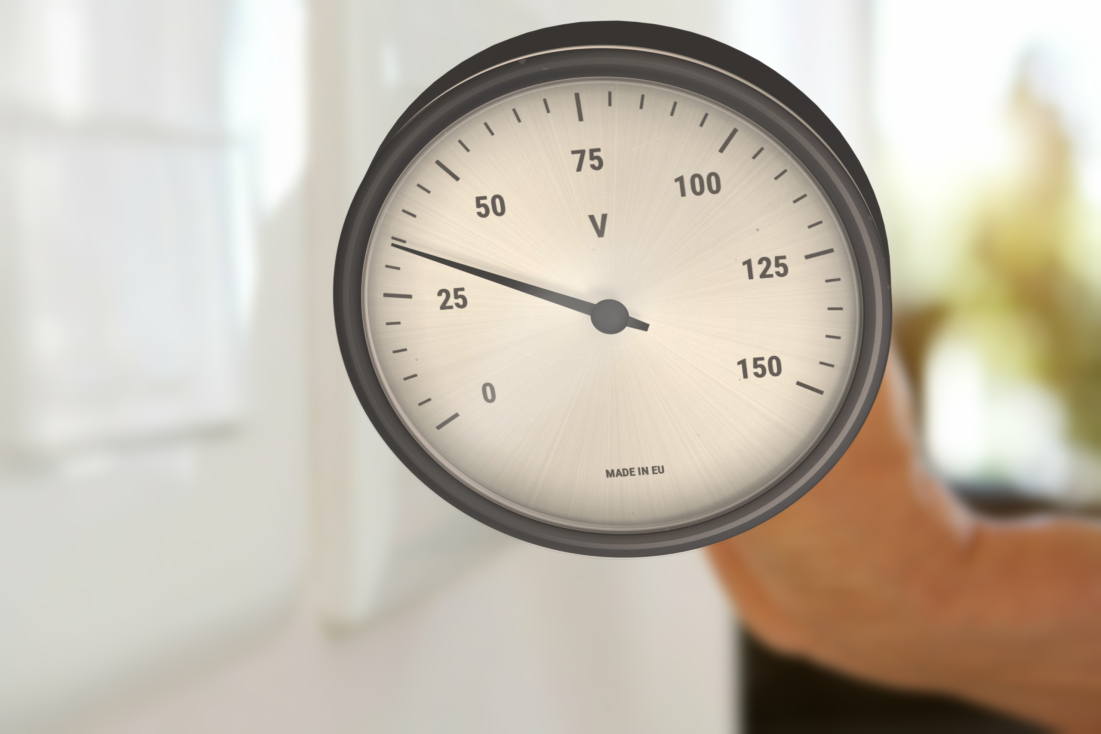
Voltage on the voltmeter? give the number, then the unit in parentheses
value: 35 (V)
